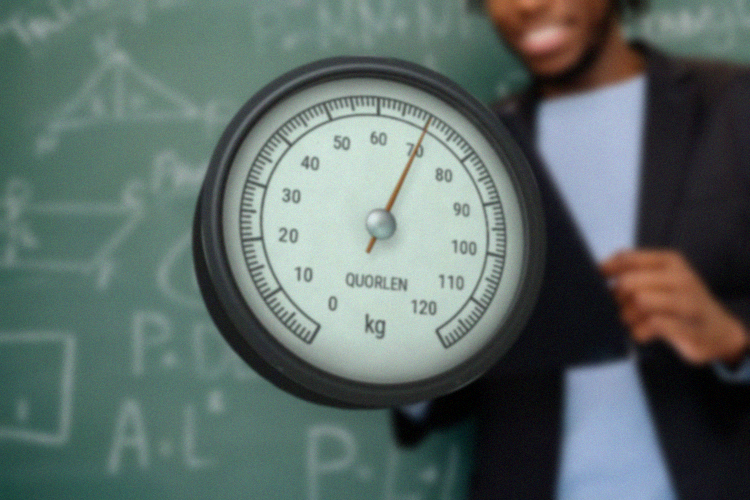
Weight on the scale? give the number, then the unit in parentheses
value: 70 (kg)
